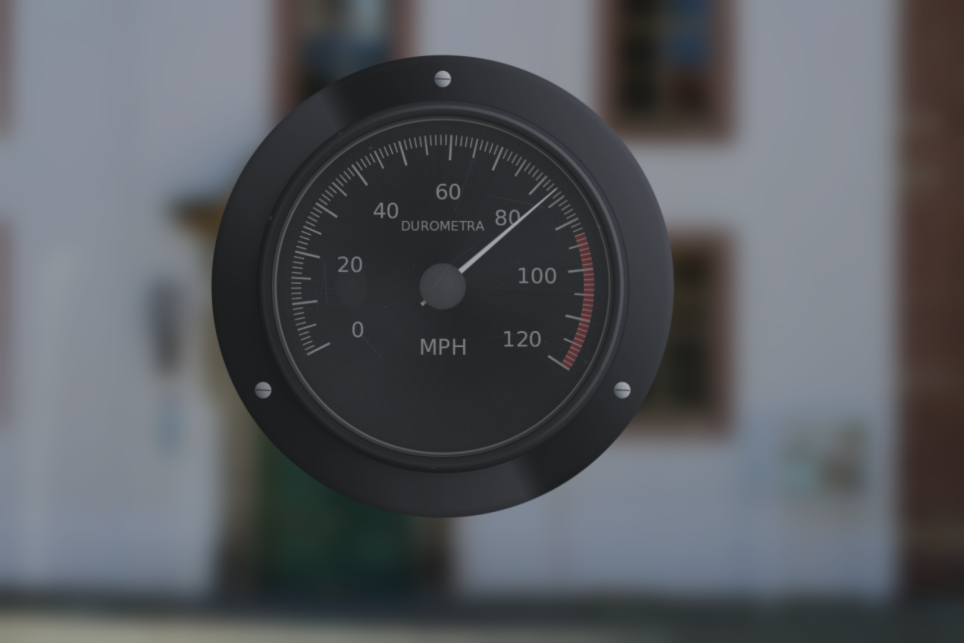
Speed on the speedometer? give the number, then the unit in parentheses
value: 83 (mph)
